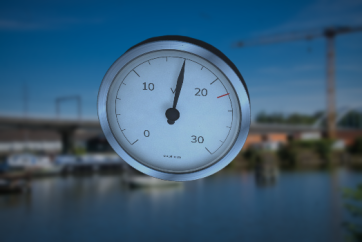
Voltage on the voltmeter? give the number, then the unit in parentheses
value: 16 (V)
